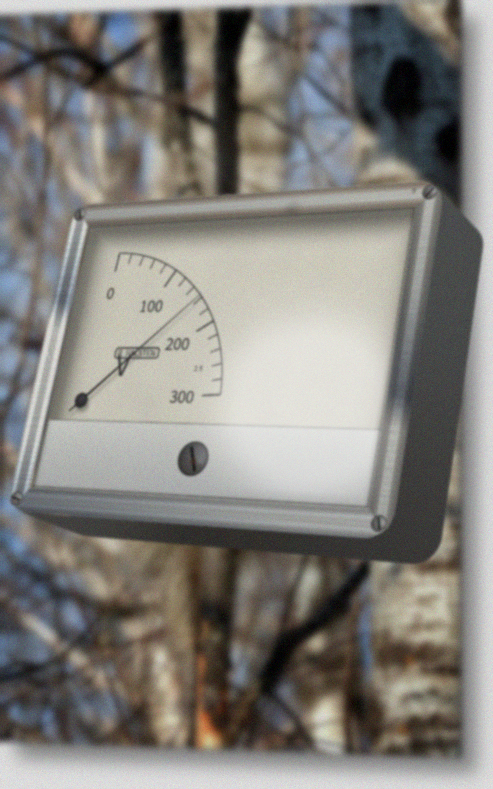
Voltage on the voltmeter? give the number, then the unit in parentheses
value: 160 (V)
